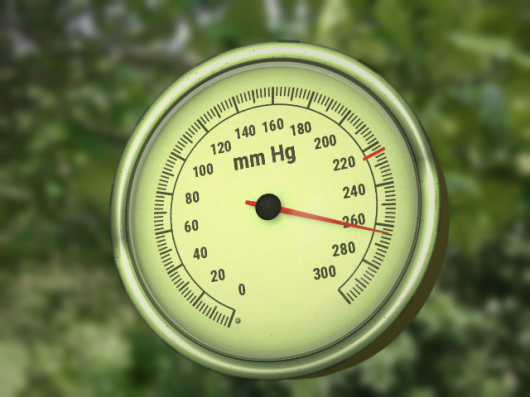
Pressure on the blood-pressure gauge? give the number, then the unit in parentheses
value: 264 (mmHg)
